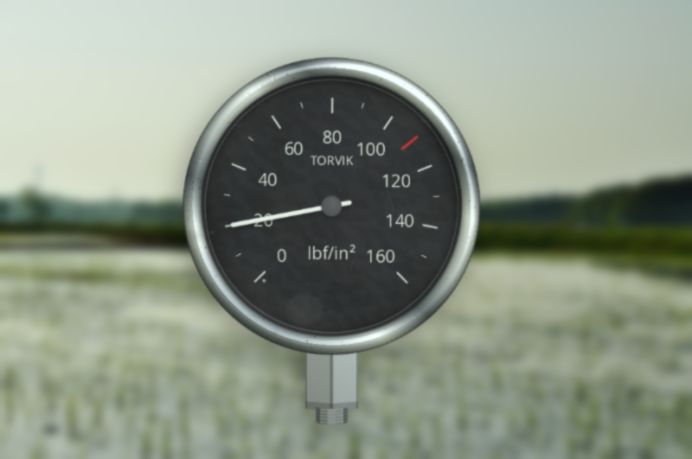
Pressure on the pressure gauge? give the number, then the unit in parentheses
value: 20 (psi)
